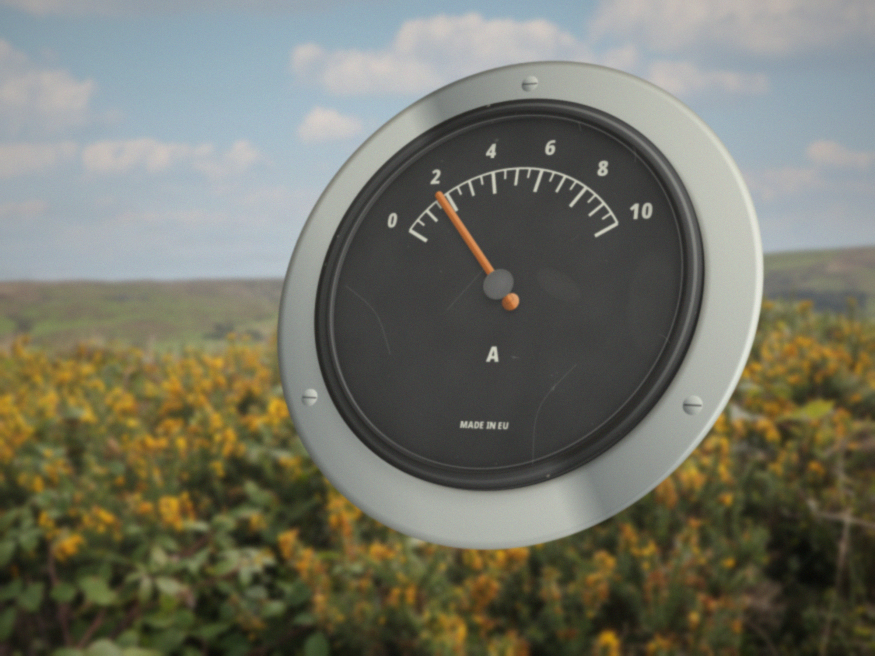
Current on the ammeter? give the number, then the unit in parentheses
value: 1.75 (A)
